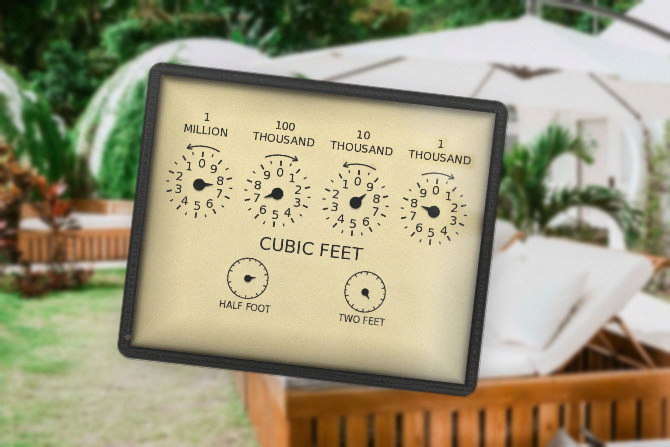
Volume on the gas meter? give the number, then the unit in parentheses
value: 768800 (ft³)
